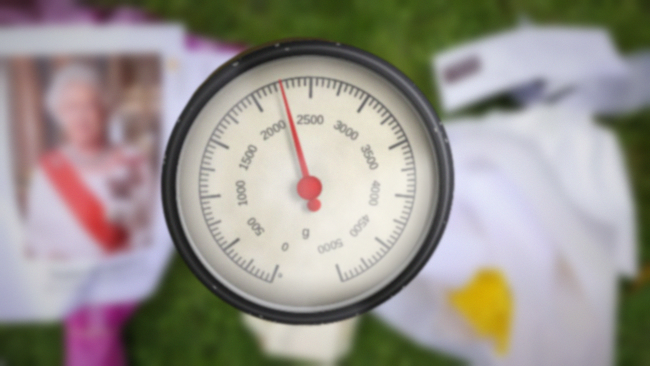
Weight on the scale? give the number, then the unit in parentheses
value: 2250 (g)
